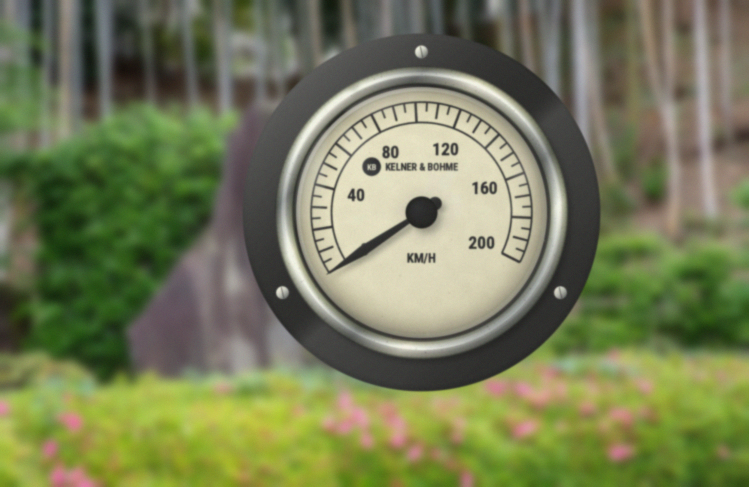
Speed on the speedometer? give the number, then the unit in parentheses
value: 0 (km/h)
